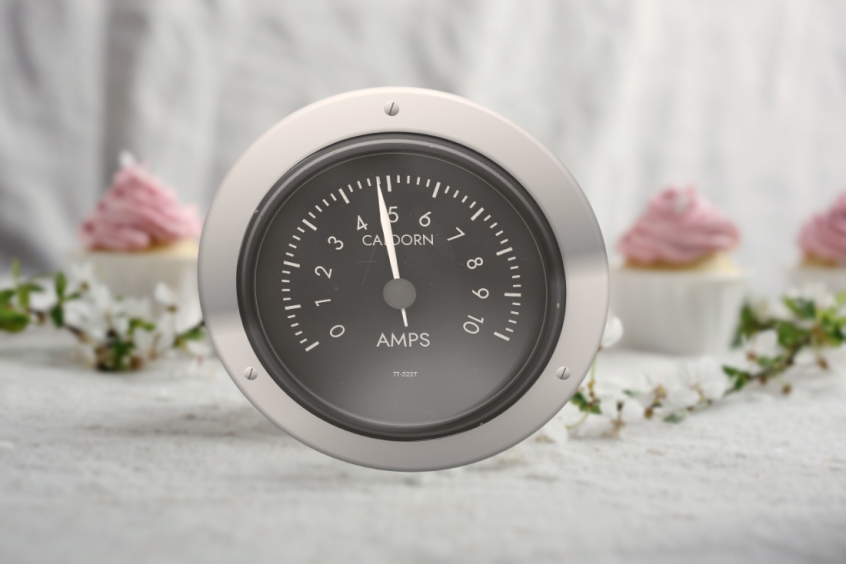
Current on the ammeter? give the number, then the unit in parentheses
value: 4.8 (A)
